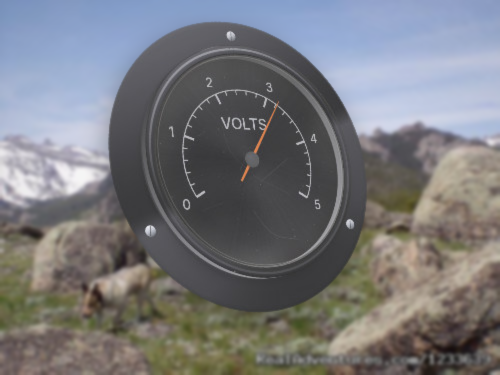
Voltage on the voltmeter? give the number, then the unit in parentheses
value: 3.2 (V)
